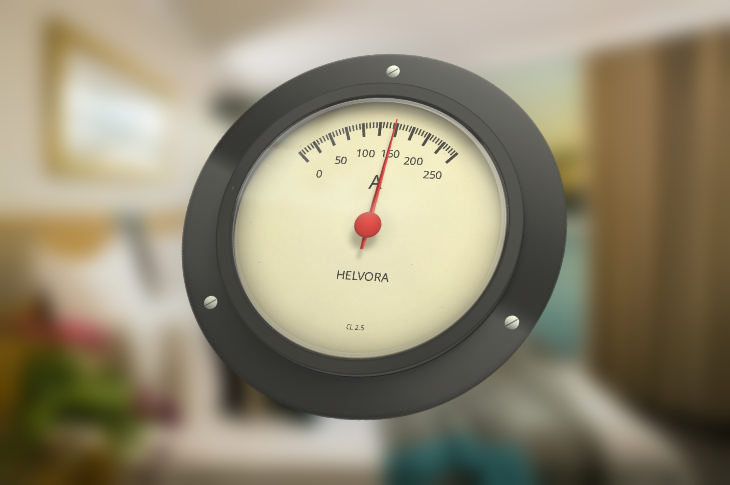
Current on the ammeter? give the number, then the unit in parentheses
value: 150 (A)
